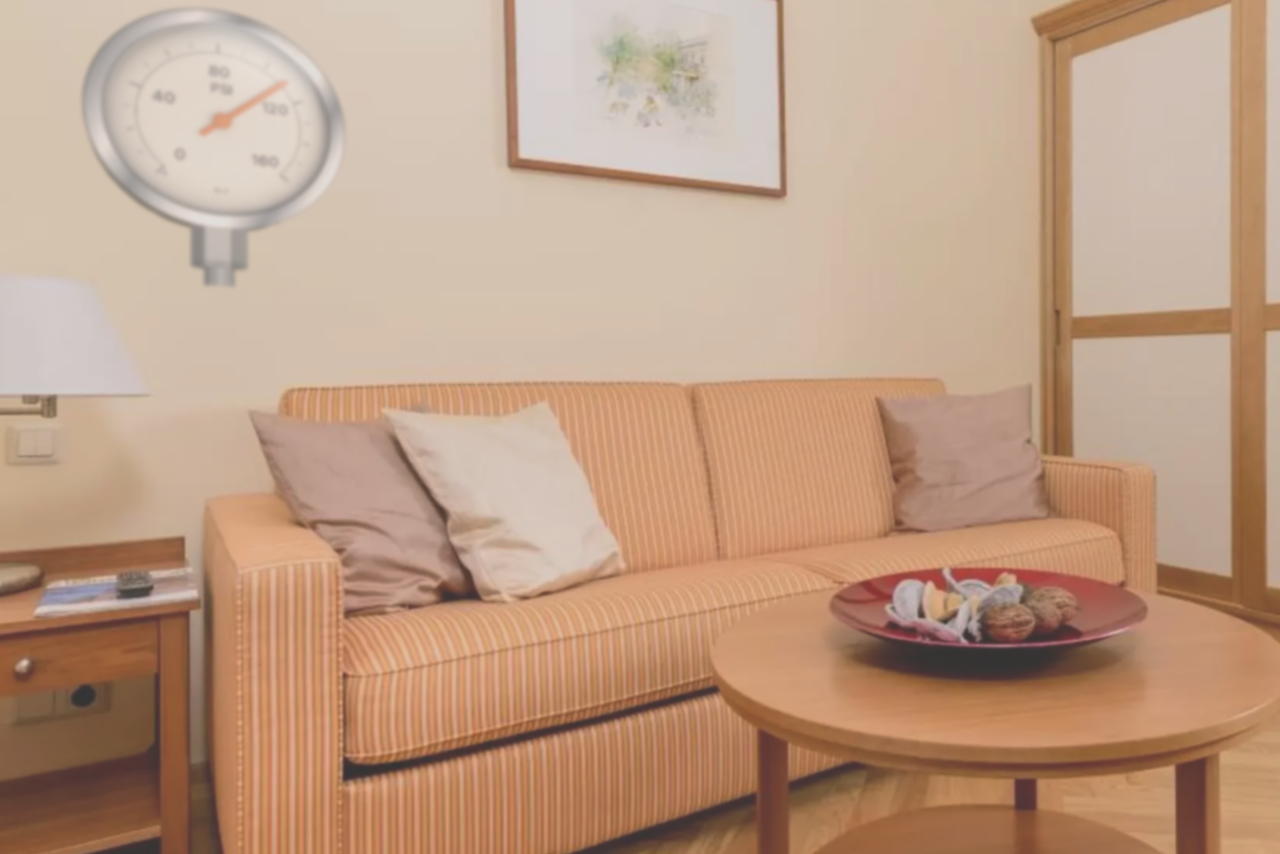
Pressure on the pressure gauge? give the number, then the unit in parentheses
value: 110 (psi)
